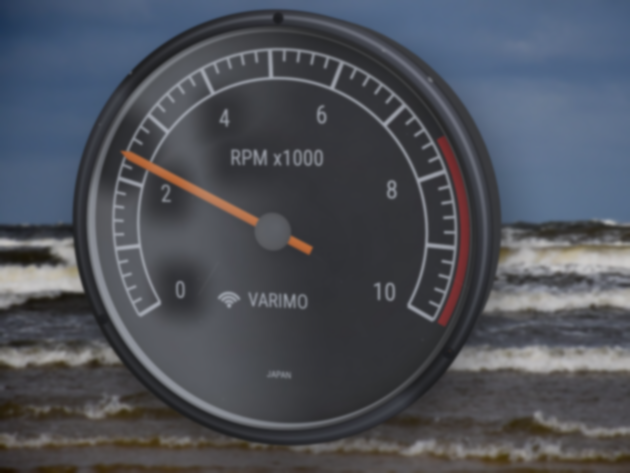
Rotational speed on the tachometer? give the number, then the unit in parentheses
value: 2400 (rpm)
